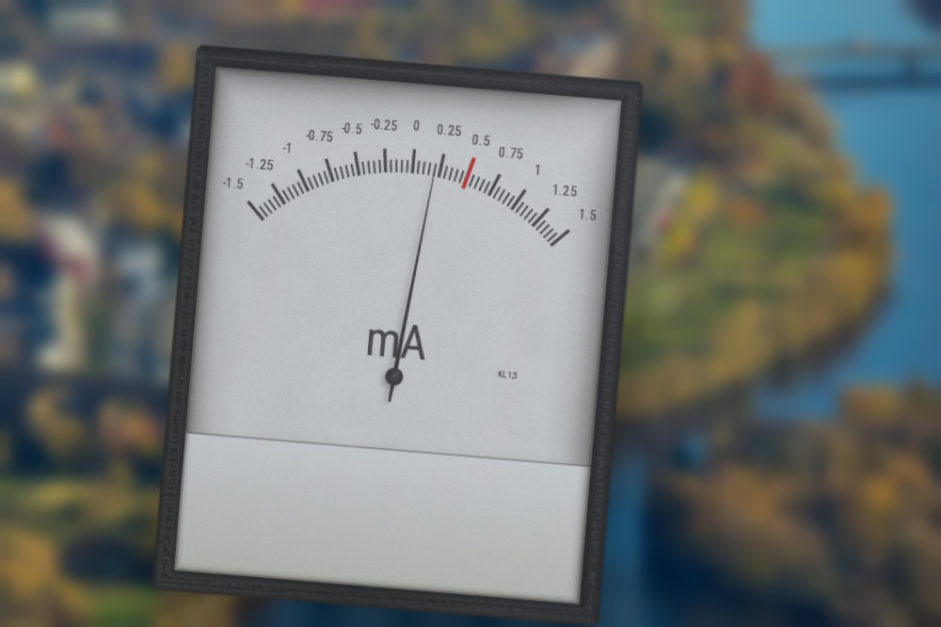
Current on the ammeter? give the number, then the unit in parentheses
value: 0.2 (mA)
